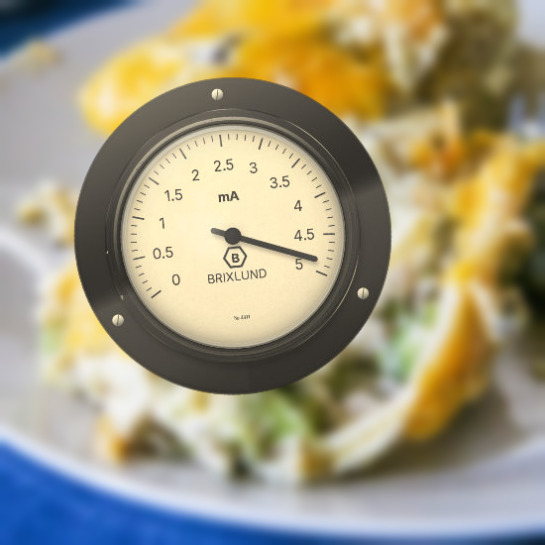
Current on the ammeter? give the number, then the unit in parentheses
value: 4.85 (mA)
